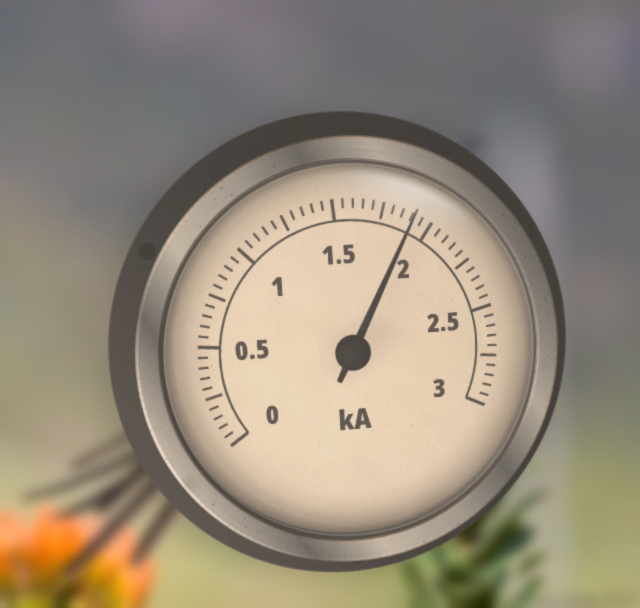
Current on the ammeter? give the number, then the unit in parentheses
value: 1.9 (kA)
